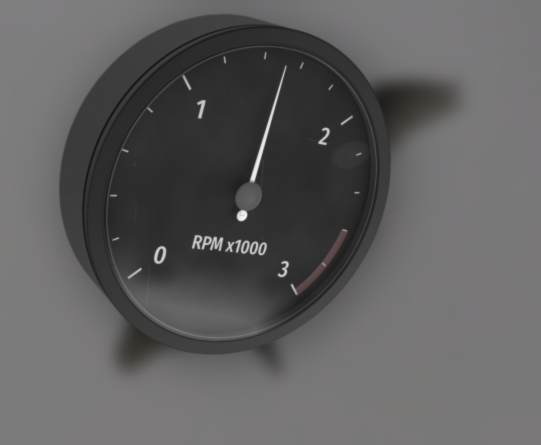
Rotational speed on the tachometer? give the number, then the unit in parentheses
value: 1500 (rpm)
